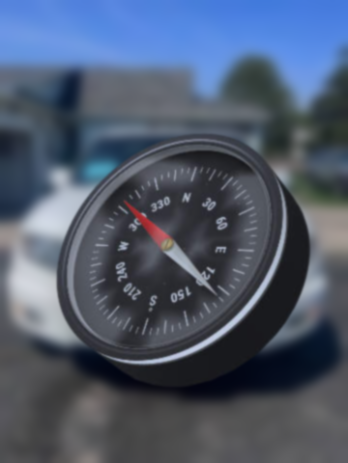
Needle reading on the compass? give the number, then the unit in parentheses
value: 305 (°)
